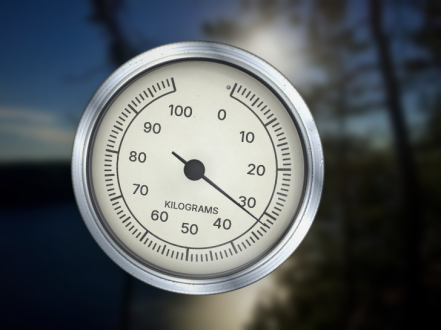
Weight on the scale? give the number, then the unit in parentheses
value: 32 (kg)
